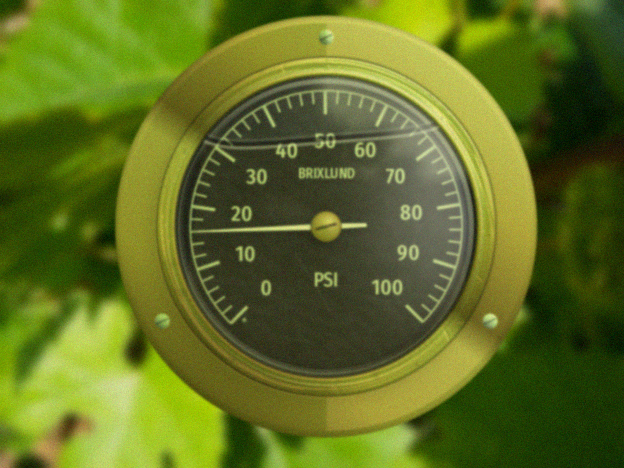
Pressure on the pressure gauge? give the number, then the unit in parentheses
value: 16 (psi)
